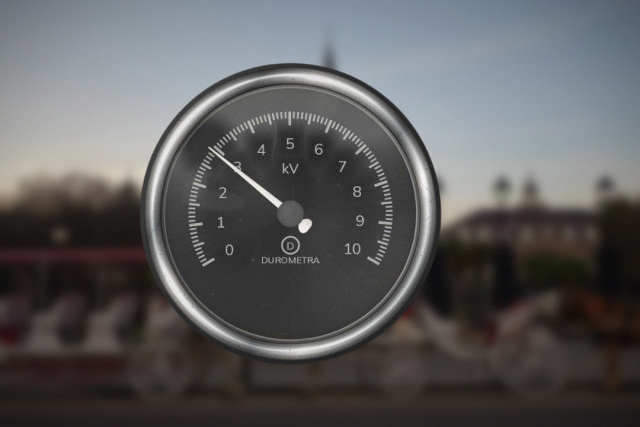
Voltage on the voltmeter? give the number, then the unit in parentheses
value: 2.9 (kV)
